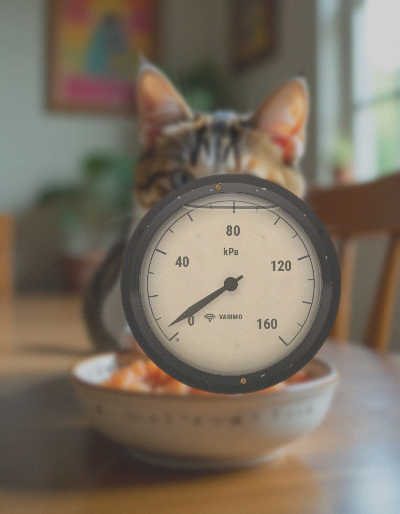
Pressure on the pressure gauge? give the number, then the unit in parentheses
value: 5 (kPa)
